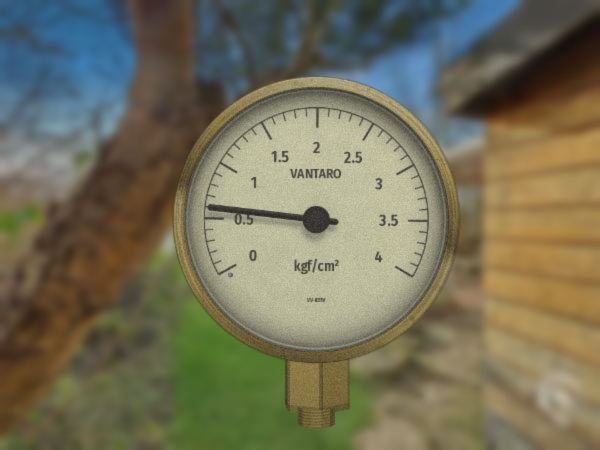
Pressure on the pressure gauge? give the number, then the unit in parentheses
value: 0.6 (kg/cm²)
